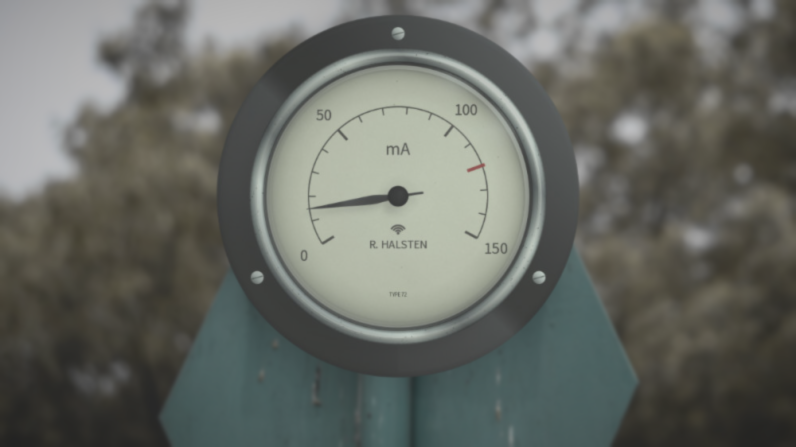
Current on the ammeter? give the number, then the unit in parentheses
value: 15 (mA)
